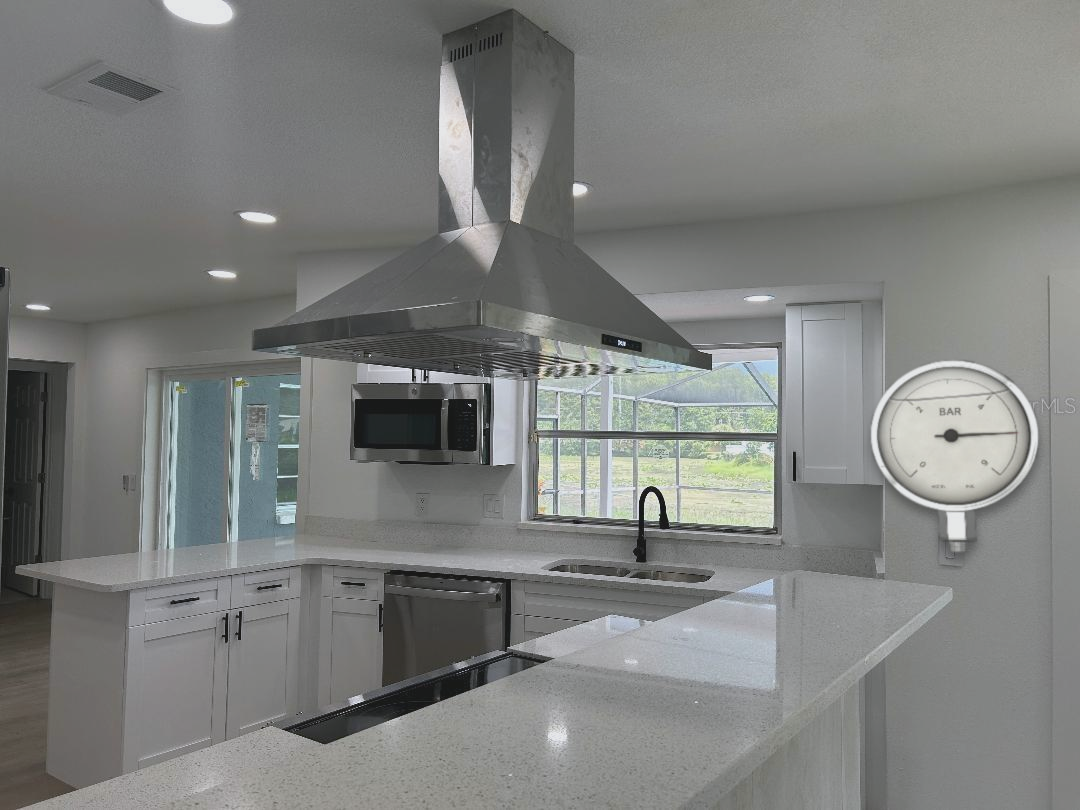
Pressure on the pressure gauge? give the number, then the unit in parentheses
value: 5 (bar)
